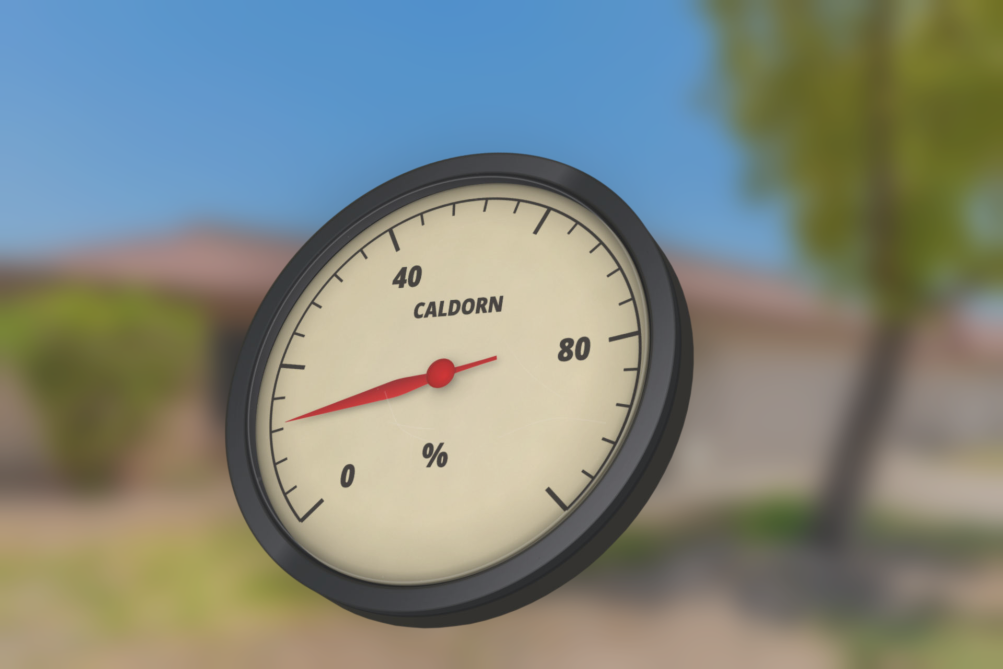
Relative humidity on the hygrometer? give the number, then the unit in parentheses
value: 12 (%)
